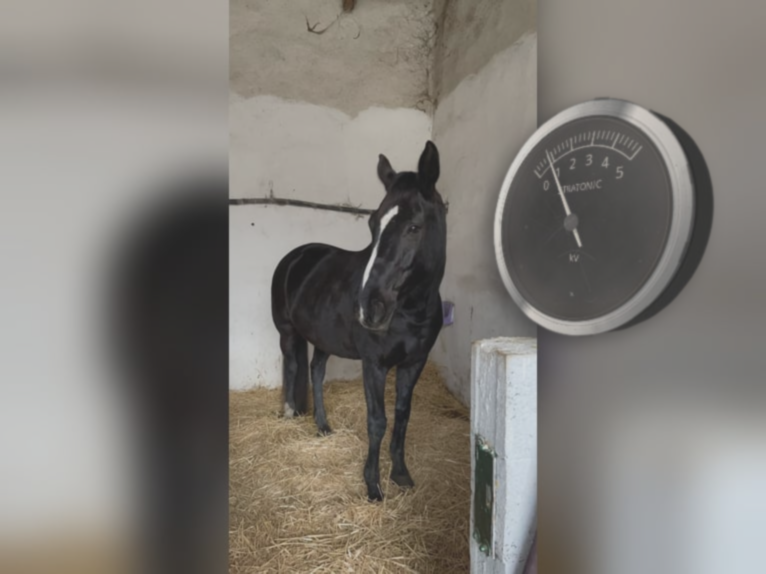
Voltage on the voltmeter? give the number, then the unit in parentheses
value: 1 (kV)
